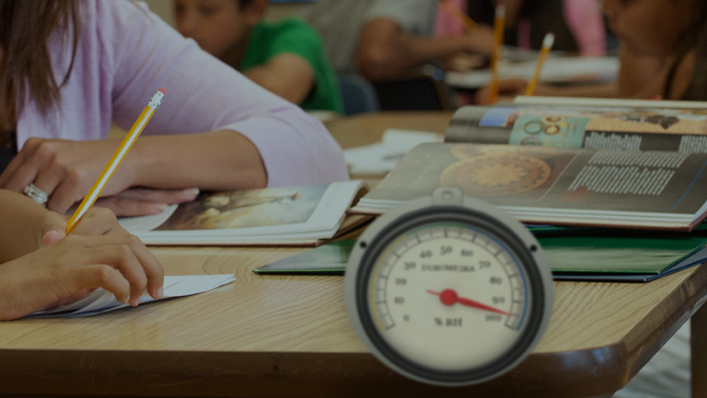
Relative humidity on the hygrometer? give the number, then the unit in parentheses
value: 95 (%)
